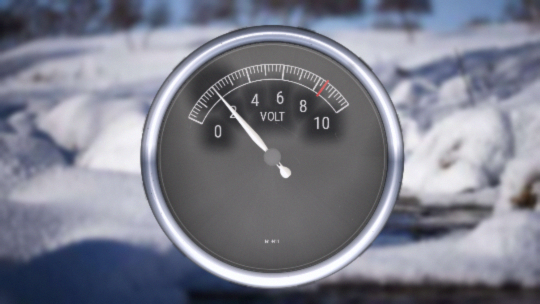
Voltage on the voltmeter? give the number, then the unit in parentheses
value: 2 (V)
